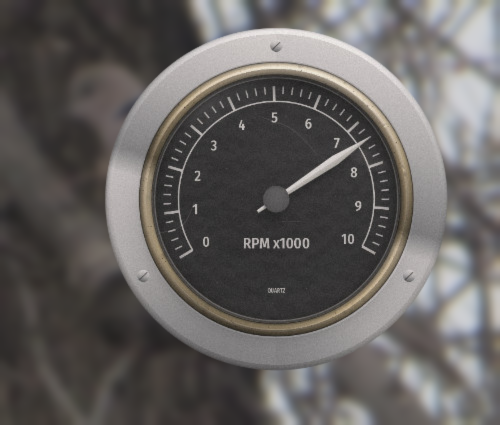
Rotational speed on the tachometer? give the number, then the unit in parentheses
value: 7400 (rpm)
